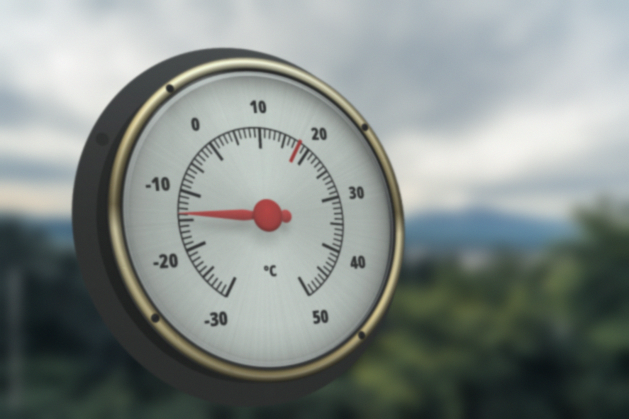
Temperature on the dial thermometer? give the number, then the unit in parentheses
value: -14 (°C)
